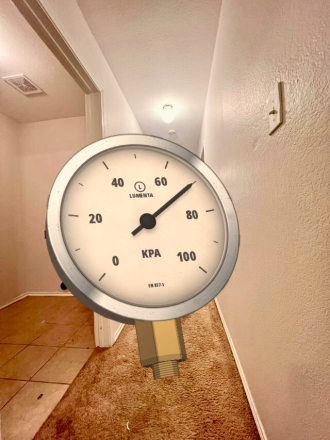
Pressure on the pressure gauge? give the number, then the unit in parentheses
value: 70 (kPa)
